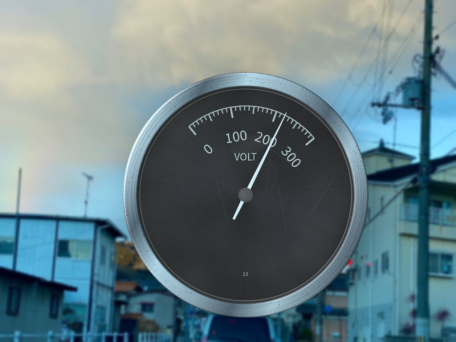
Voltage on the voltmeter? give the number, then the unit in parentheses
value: 220 (V)
